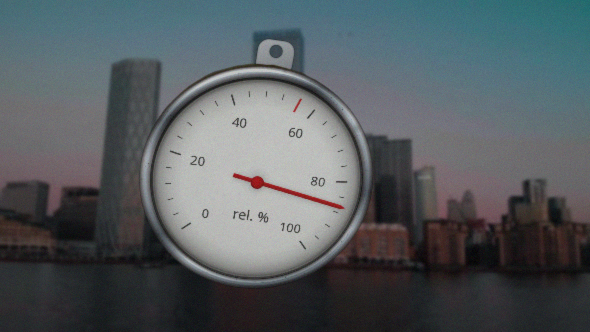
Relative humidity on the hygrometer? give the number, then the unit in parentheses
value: 86 (%)
